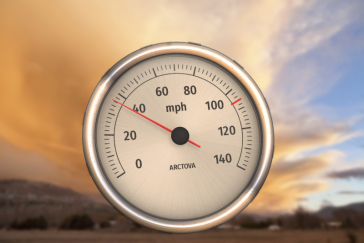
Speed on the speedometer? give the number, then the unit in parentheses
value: 36 (mph)
